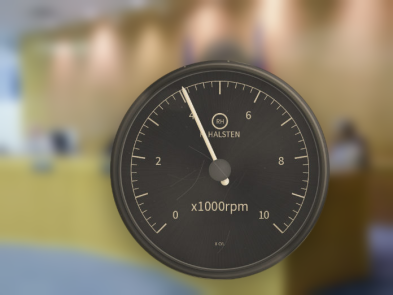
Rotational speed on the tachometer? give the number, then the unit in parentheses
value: 4100 (rpm)
